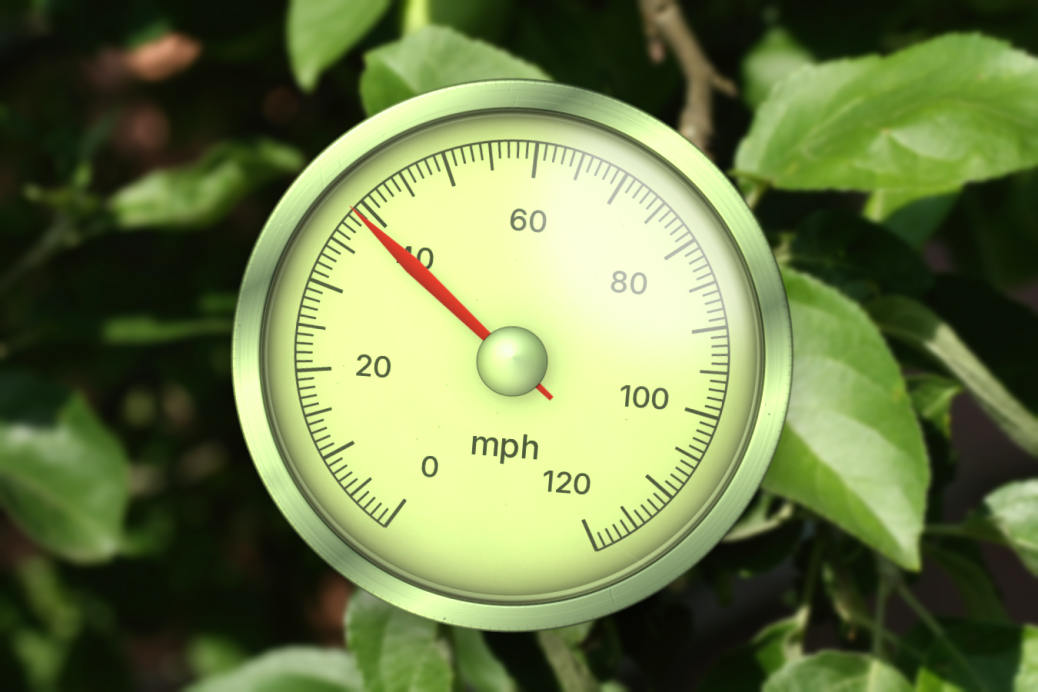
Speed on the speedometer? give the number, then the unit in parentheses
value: 39 (mph)
